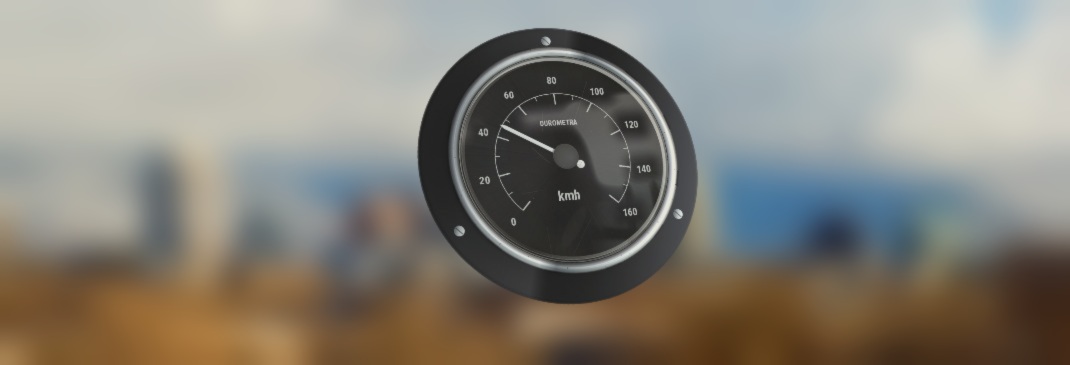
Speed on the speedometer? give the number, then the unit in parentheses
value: 45 (km/h)
